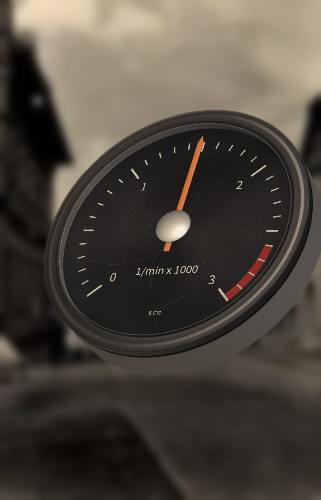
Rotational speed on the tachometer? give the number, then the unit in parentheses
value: 1500 (rpm)
